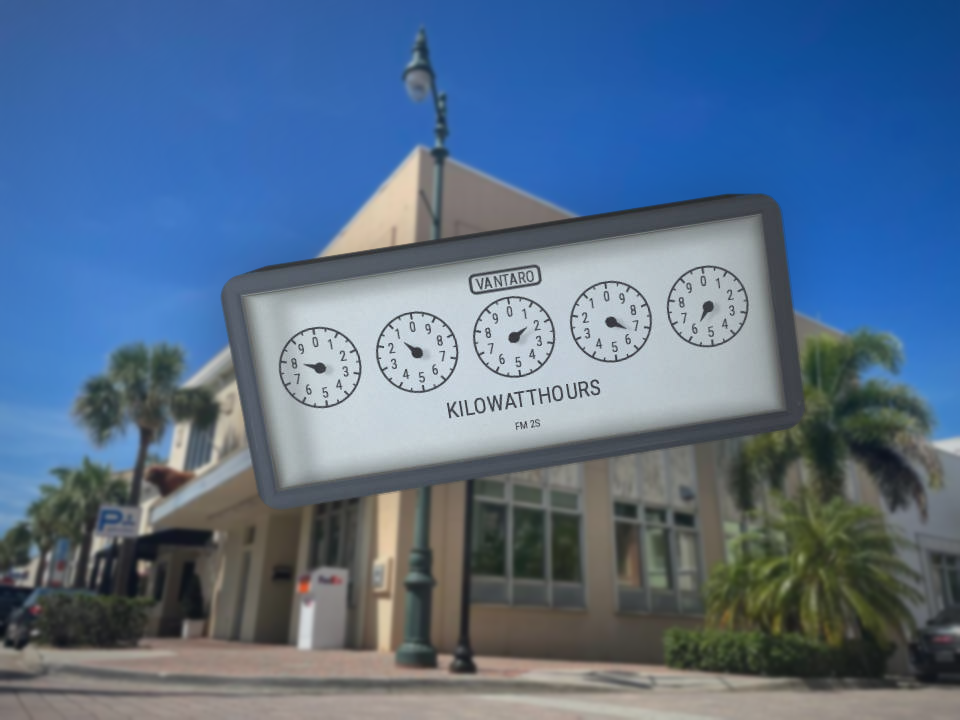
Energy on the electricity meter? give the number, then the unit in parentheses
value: 81166 (kWh)
